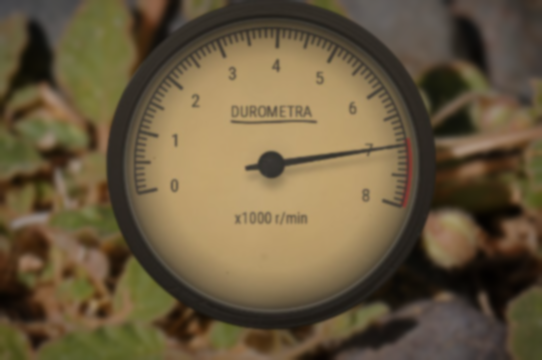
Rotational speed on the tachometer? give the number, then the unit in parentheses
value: 7000 (rpm)
